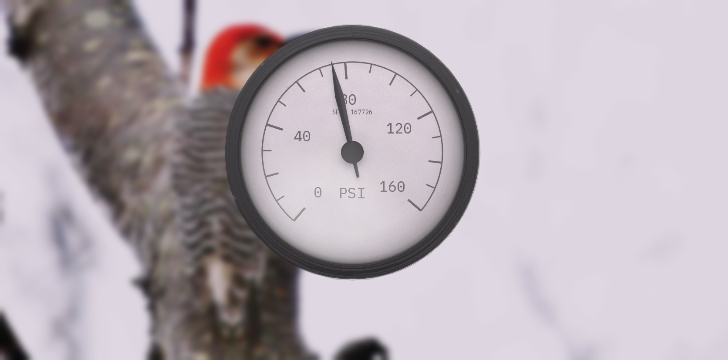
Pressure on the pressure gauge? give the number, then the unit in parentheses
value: 75 (psi)
